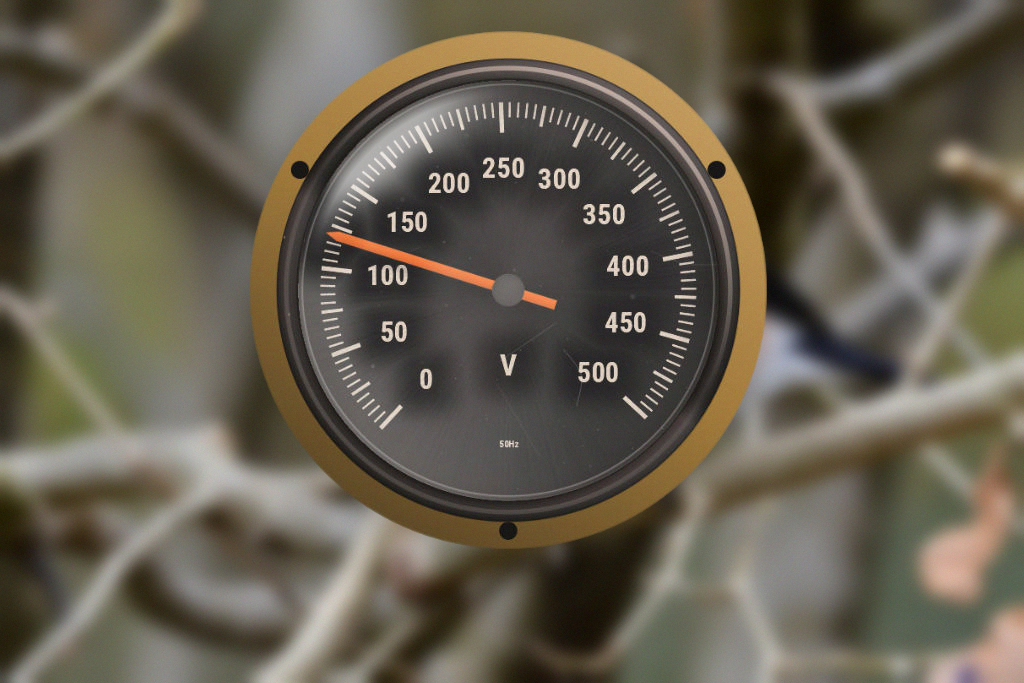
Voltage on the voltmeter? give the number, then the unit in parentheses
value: 120 (V)
